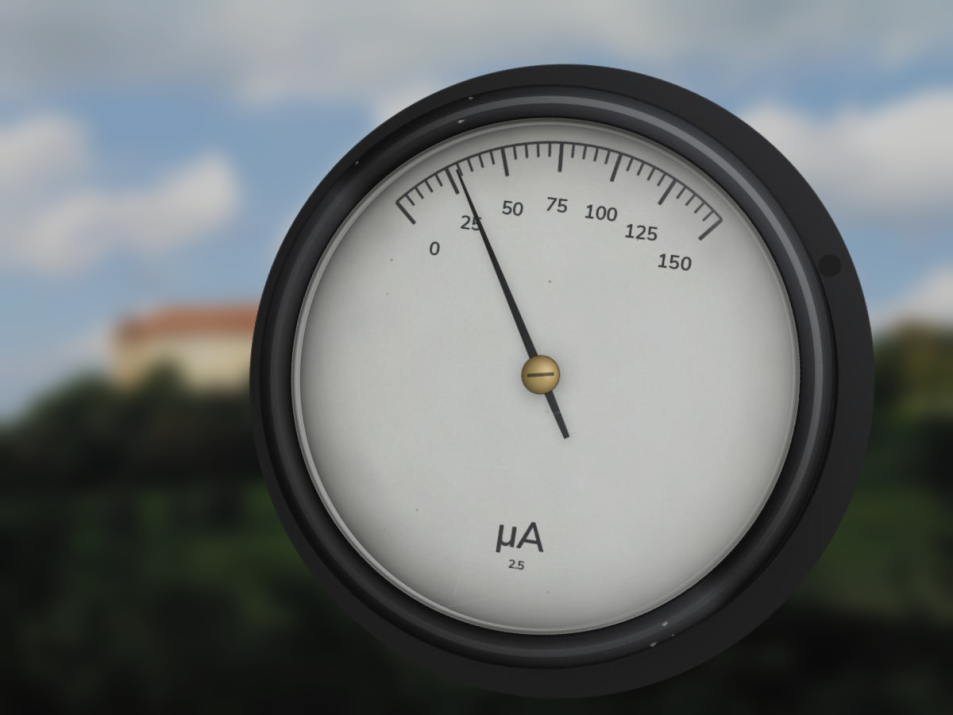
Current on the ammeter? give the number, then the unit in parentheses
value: 30 (µA)
